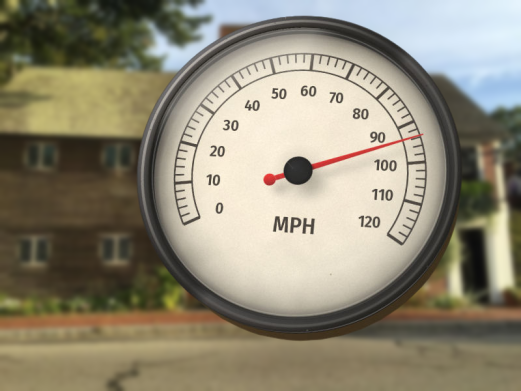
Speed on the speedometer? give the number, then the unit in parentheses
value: 94 (mph)
